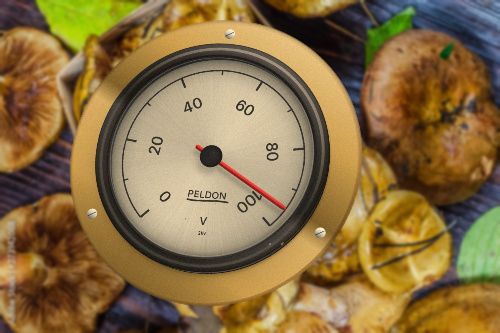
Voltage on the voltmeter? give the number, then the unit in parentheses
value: 95 (V)
